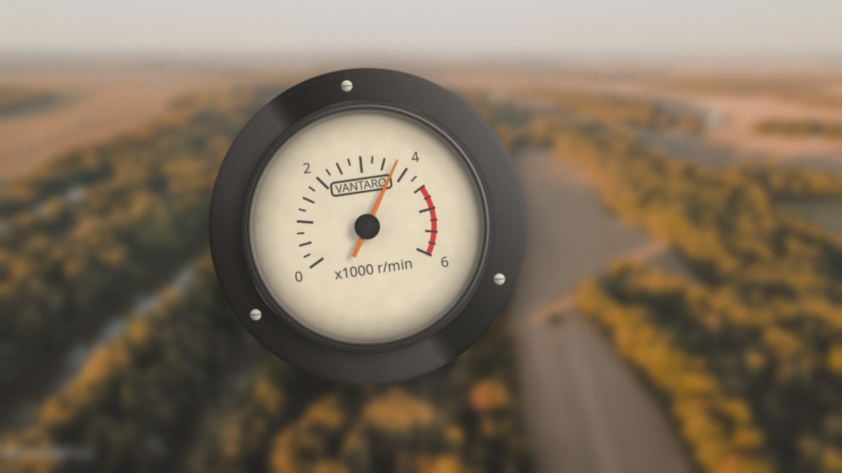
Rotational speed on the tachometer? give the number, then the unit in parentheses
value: 3750 (rpm)
